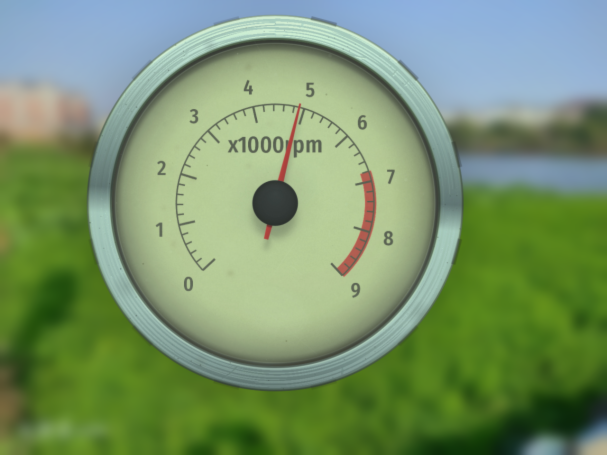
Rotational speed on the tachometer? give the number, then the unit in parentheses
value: 4900 (rpm)
